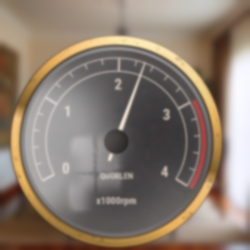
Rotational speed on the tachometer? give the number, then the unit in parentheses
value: 2300 (rpm)
